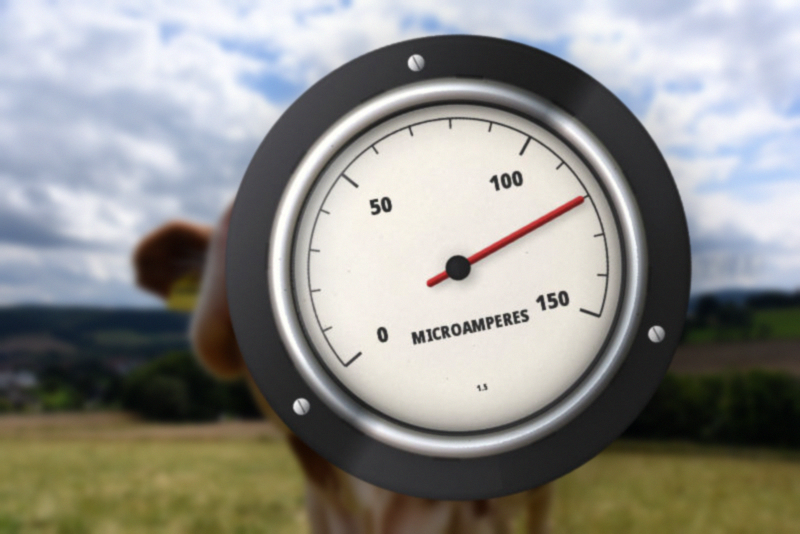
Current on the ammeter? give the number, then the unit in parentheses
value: 120 (µA)
